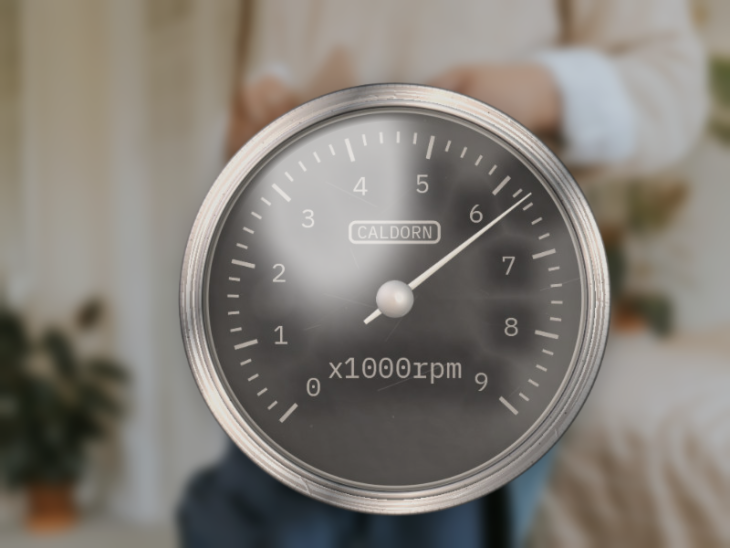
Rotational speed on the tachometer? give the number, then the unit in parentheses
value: 6300 (rpm)
